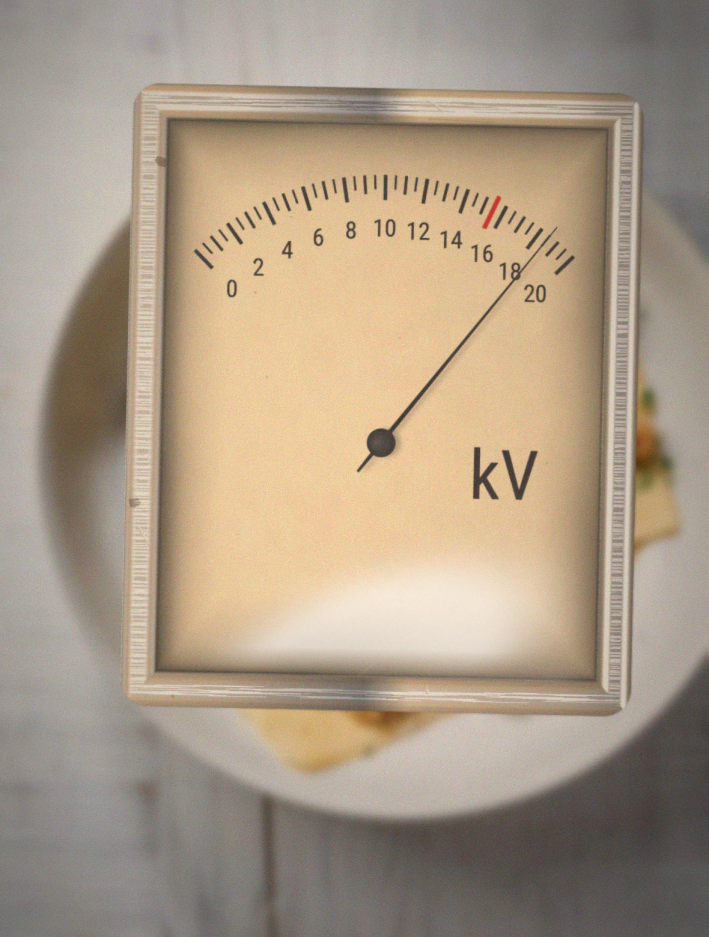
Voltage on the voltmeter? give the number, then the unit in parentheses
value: 18.5 (kV)
